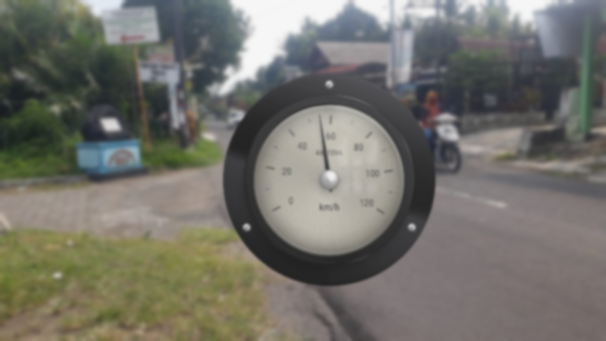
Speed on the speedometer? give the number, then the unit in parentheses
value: 55 (km/h)
